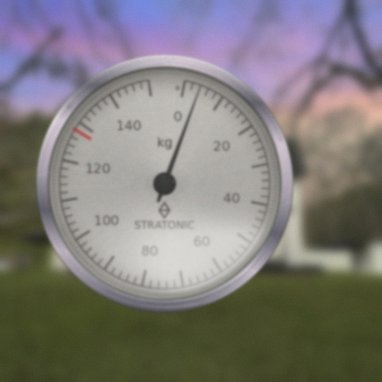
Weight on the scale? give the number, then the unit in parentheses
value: 4 (kg)
